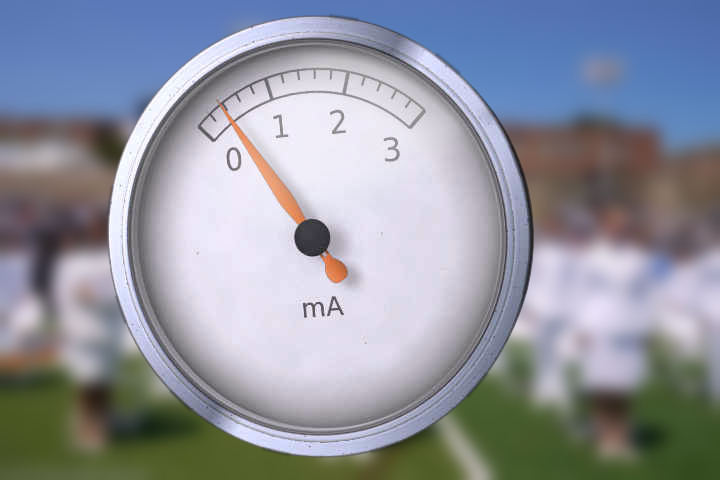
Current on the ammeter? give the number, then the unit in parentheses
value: 0.4 (mA)
